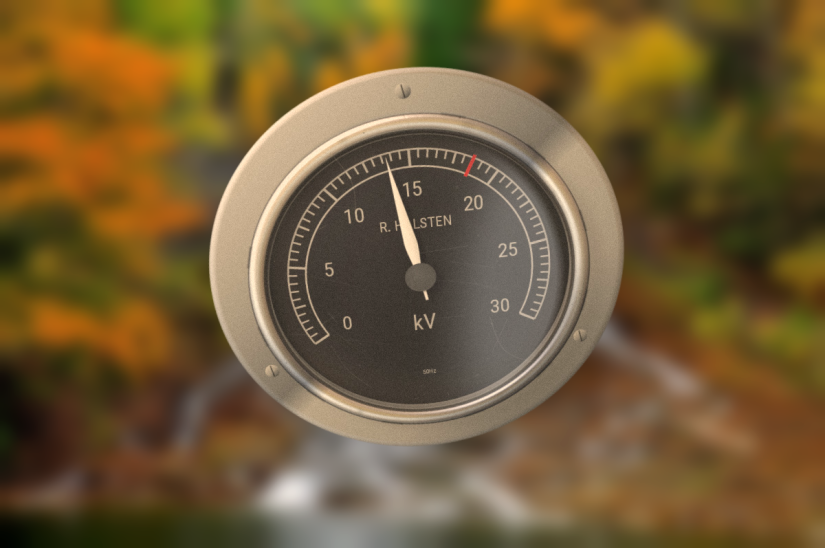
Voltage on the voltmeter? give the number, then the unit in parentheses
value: 13.75 (kV)
